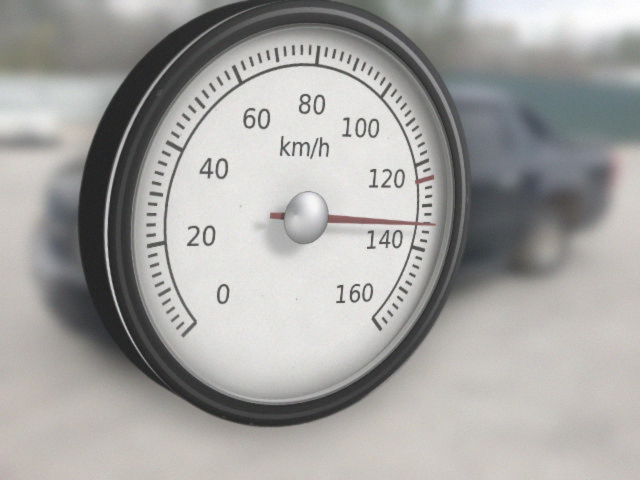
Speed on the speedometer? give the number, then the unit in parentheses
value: 134 (km/h)
